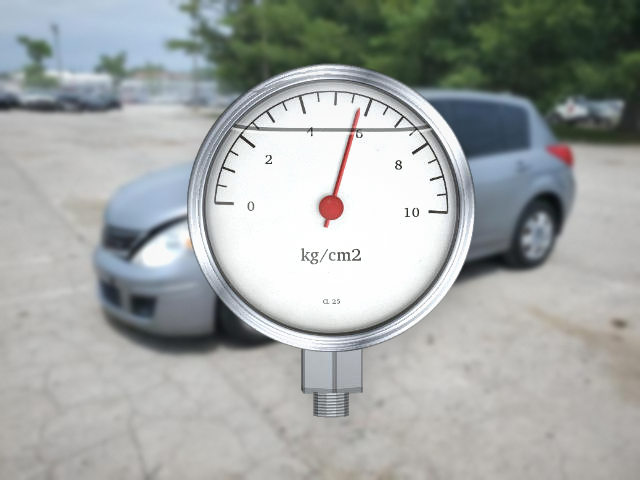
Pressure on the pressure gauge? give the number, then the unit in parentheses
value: 5.75 (kg/cm²)
